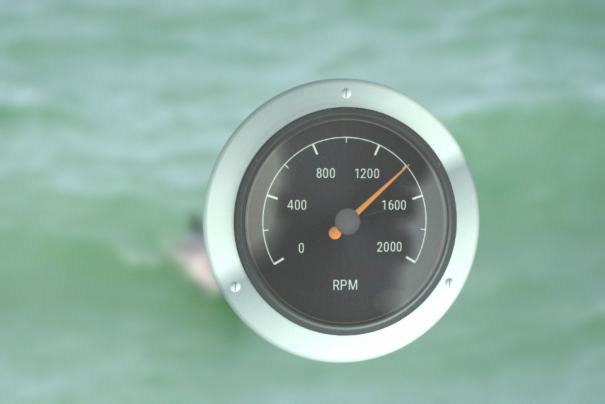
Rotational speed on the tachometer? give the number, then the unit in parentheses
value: 1400 (rpm)
